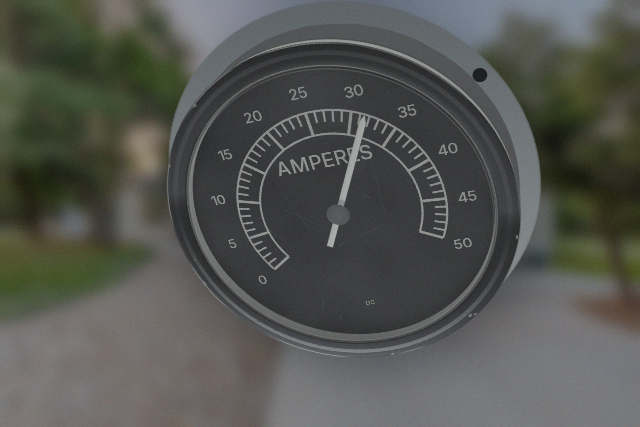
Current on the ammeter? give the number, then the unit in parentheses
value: 31.5 (A)
